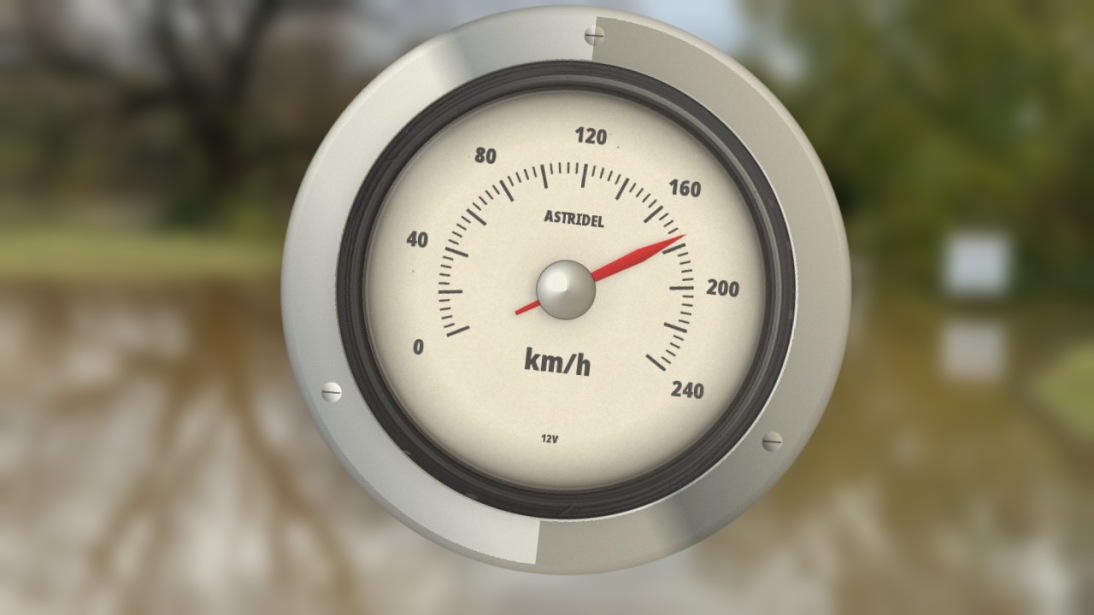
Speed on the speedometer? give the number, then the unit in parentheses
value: 176 (km/h)
